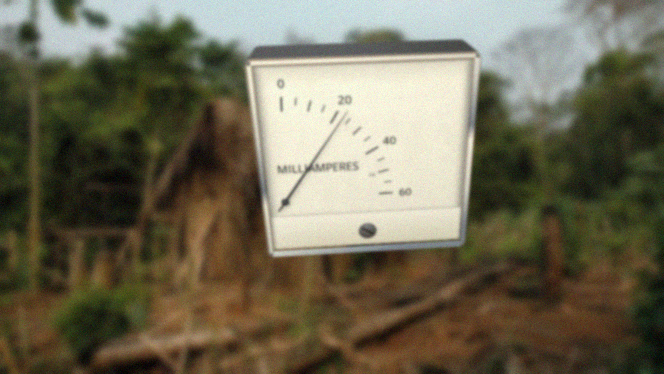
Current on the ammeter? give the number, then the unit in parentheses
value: 22.5 (mA)
